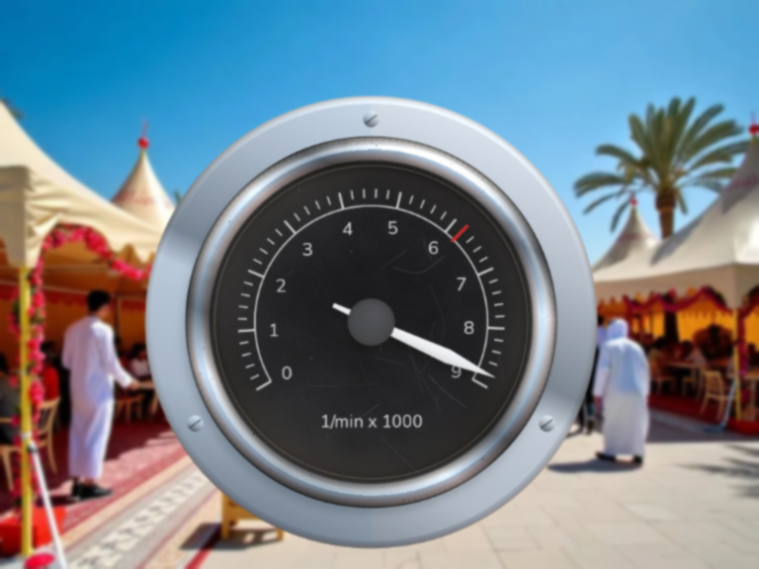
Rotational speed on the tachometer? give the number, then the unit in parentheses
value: 8800 (rpm)
